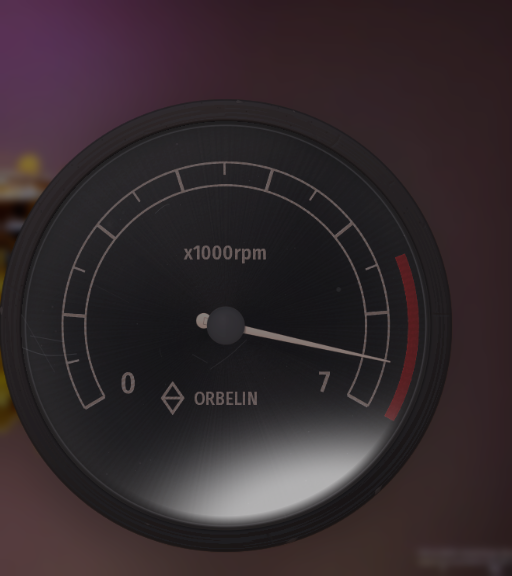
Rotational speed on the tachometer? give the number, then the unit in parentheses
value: 6500 (rpm)
